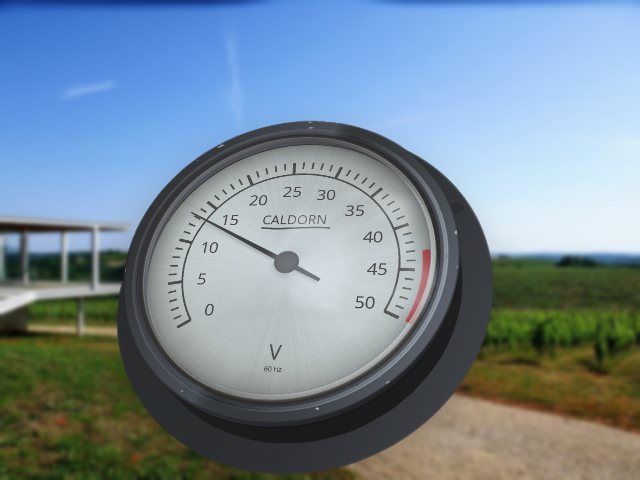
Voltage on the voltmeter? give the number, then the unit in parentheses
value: 13 (V)
